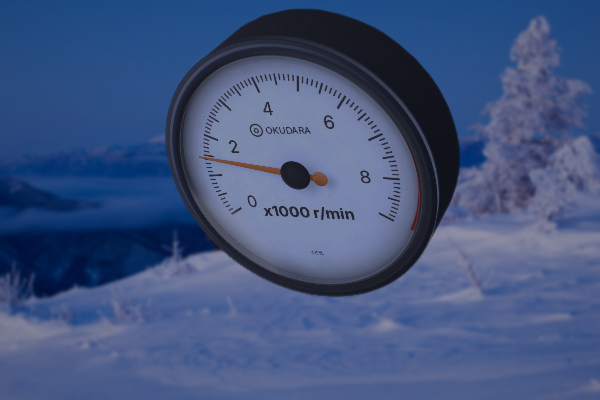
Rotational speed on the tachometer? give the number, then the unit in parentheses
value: 1500 (rpm)
